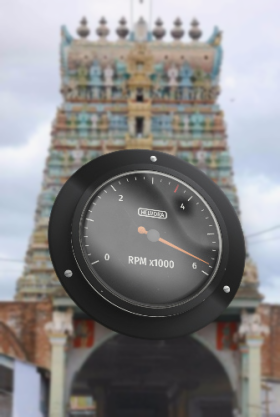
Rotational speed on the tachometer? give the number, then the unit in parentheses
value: 5800 (rpm)
